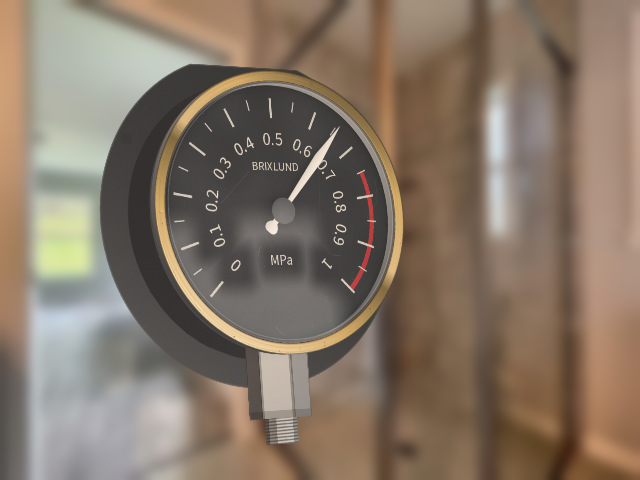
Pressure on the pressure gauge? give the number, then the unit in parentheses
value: 0.65 (MPa)
